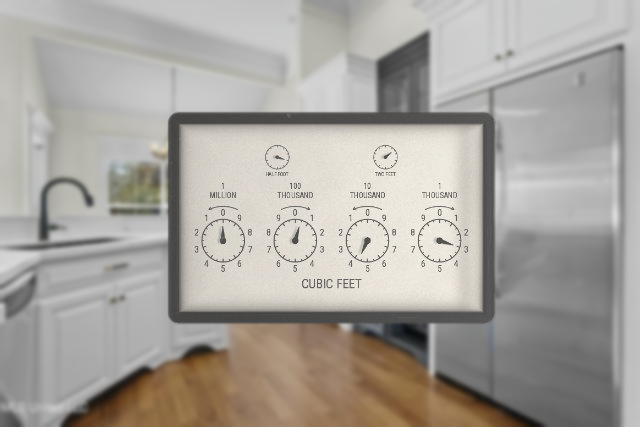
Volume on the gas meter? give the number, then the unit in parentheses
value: 4300 (ft³)
